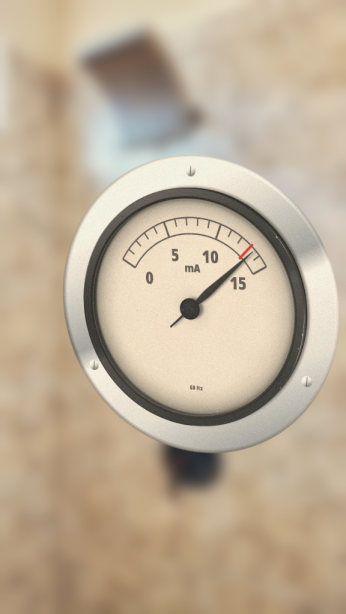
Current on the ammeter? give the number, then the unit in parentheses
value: 13.5 (mA)
